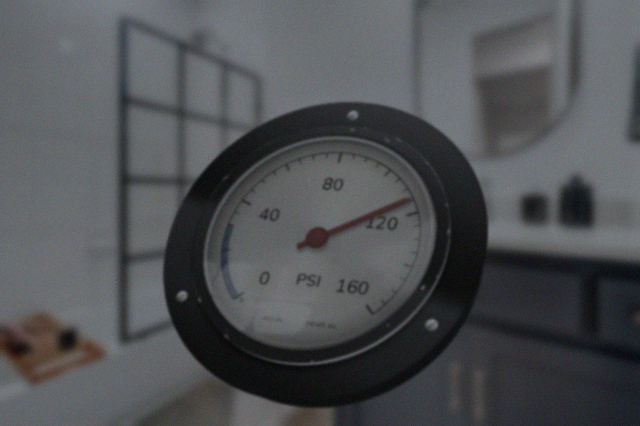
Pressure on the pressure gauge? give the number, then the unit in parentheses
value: 115 (psi)
